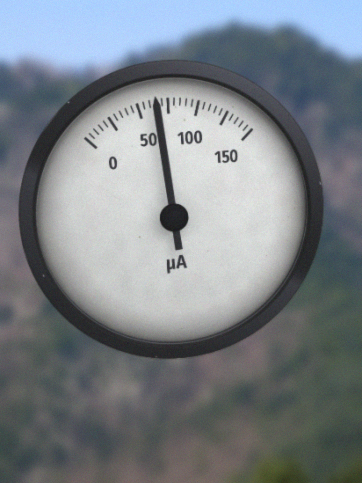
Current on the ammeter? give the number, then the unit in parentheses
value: 65 (µA)
